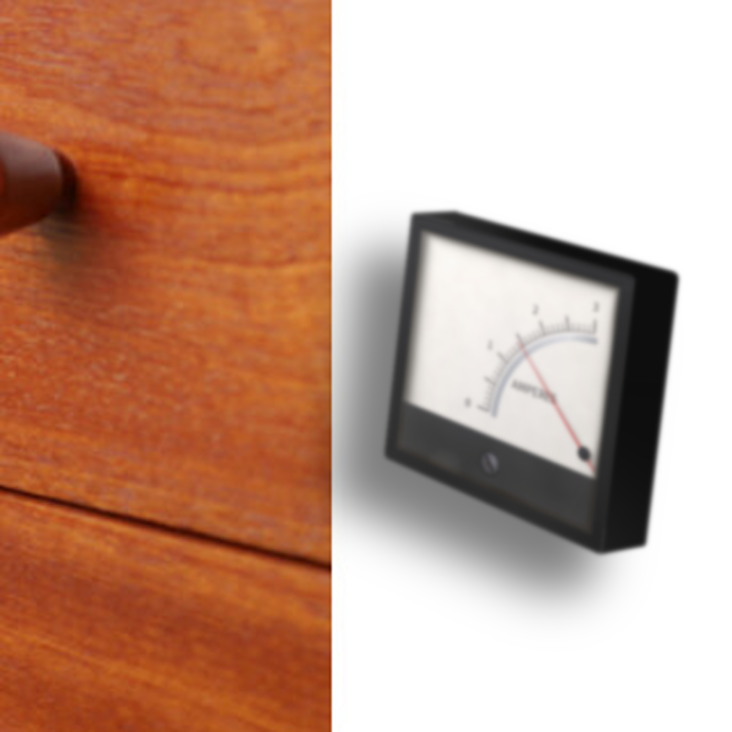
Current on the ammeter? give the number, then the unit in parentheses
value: 1.5 (A)
